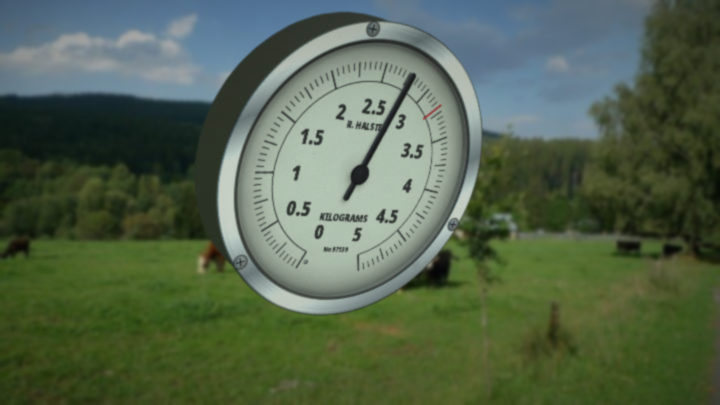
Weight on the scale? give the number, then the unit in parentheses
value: 2.75 (kg)
